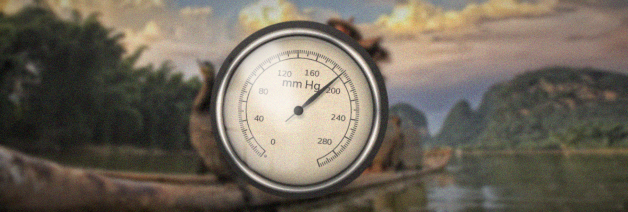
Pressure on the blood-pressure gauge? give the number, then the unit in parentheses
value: 190 (mmHg)
